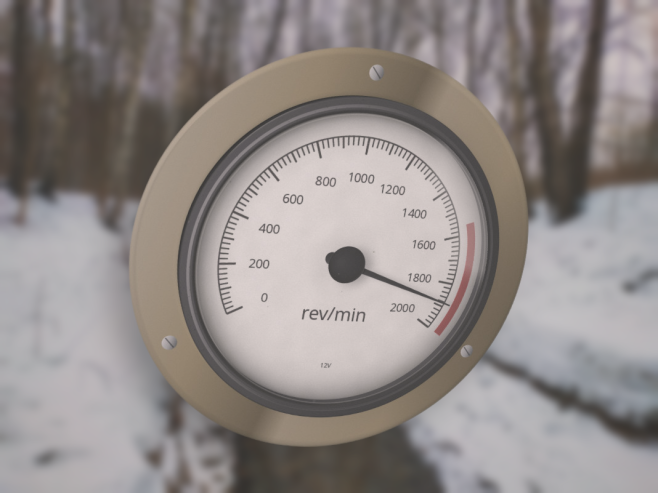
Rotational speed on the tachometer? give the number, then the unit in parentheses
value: 1880 (rpm)
